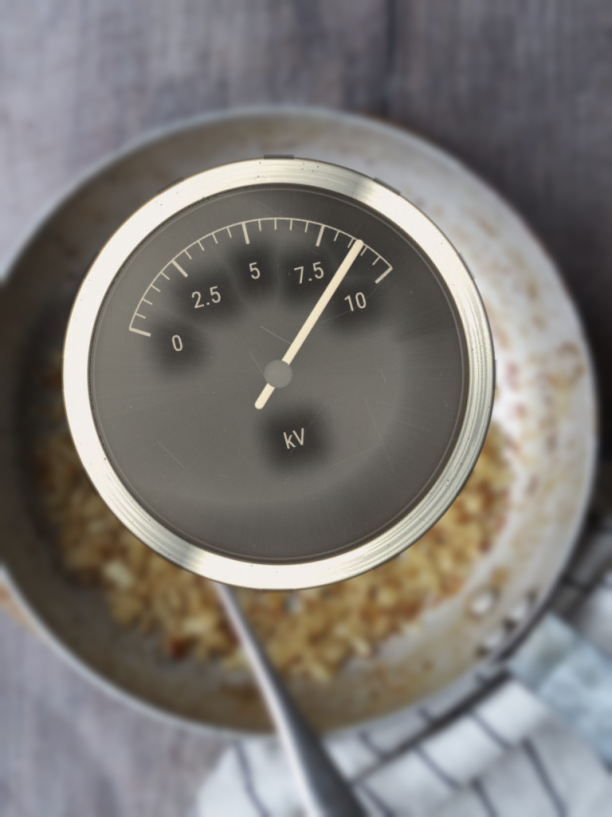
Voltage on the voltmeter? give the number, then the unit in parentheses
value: 8.75 (kV)
